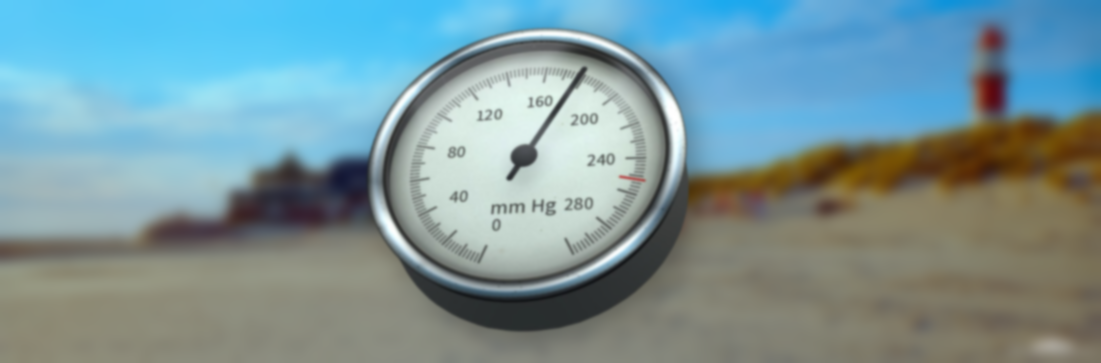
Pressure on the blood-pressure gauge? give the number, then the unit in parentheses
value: 180 (mmHg)
